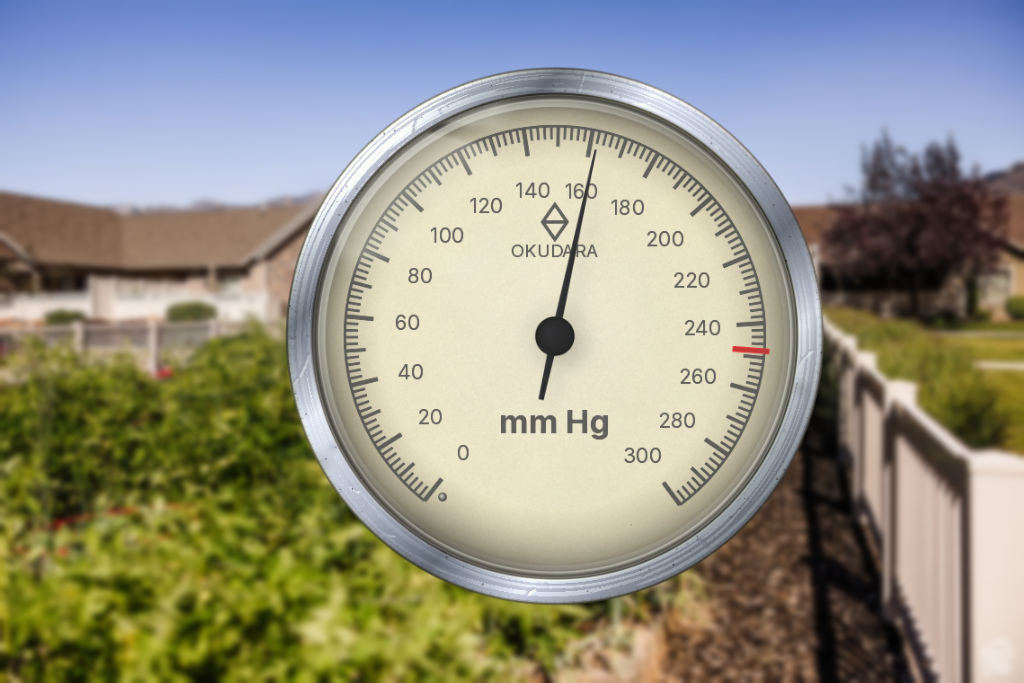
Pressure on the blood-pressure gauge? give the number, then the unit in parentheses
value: 162 (mmHg)
